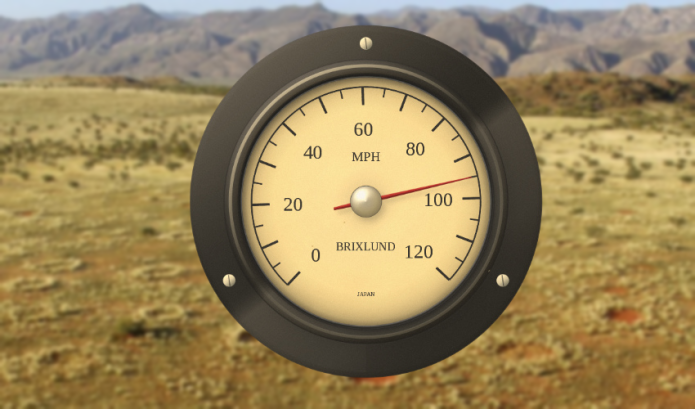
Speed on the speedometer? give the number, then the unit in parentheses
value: 95 (mph)
